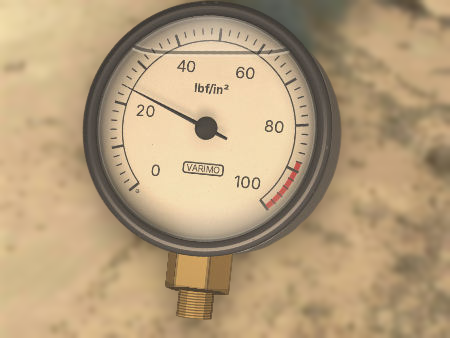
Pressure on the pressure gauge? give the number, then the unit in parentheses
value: 24 (psi)
